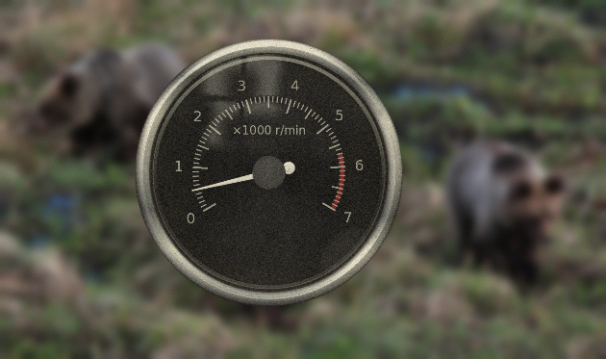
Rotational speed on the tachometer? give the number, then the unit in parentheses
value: 500 (rpm)
